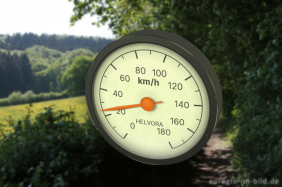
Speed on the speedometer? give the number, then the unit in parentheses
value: 25 (km/h)
